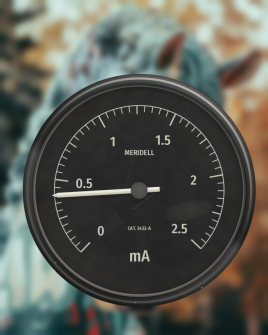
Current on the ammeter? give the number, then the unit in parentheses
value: 0.4 (mA)
